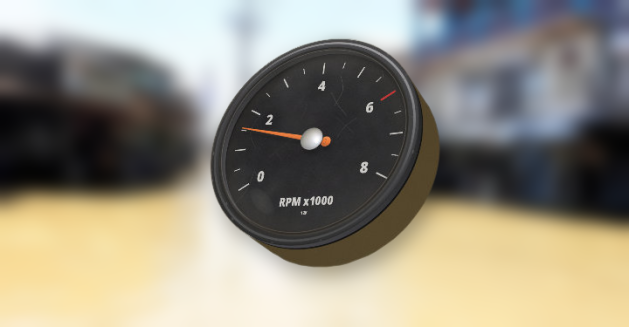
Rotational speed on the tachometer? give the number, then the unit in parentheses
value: 1500 (rpm)
